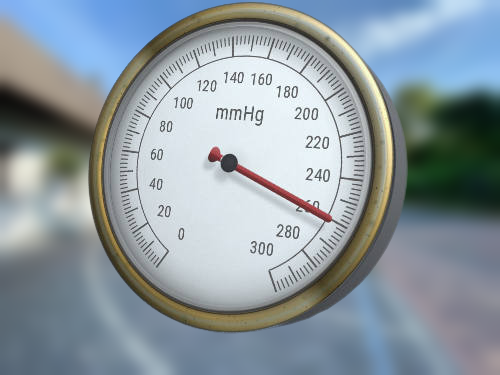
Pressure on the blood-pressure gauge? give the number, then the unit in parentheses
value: 260 (mmHg)
